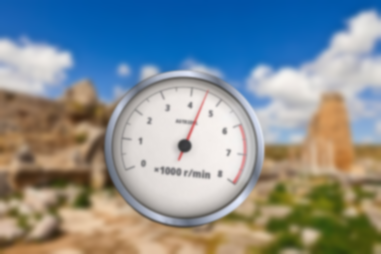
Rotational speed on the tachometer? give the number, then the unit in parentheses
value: 4500 (rpm)
